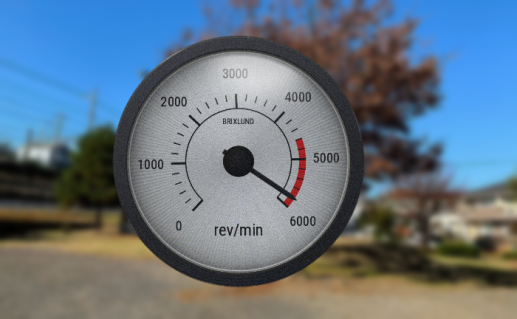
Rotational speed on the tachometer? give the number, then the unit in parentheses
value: 5800 (rpm)
